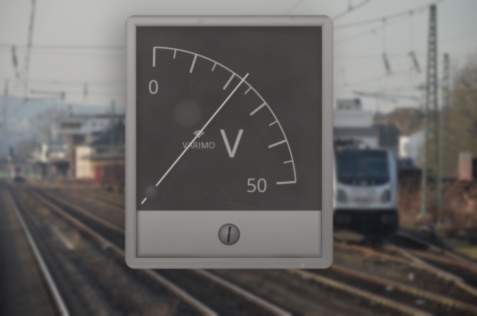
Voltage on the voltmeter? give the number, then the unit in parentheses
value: 22.5 (V)
